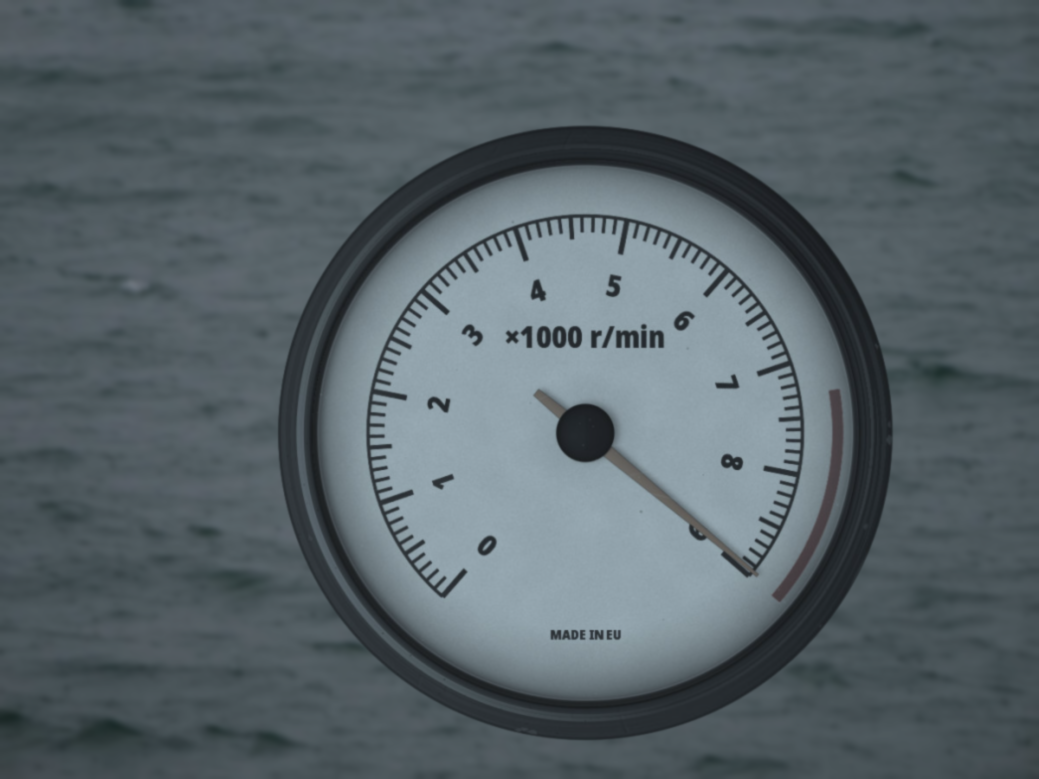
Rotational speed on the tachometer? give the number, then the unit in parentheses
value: 8950 (rpm)
